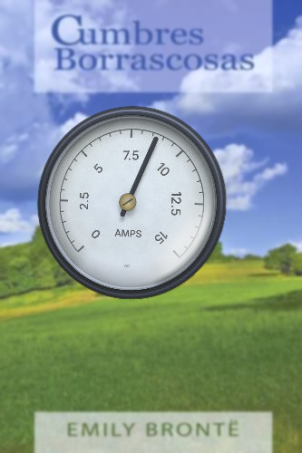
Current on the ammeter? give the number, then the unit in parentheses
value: 8.75 (A)
